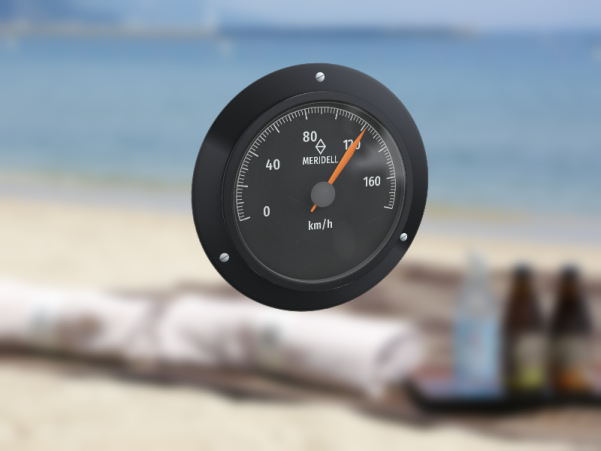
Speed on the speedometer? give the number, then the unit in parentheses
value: 120 (km/h)
